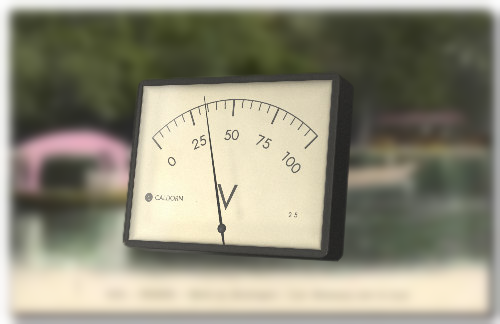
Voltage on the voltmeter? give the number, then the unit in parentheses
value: 35 (V)
